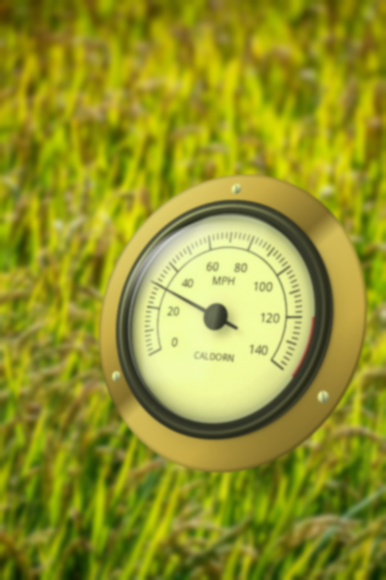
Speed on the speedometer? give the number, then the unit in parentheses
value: 30 (mph)
